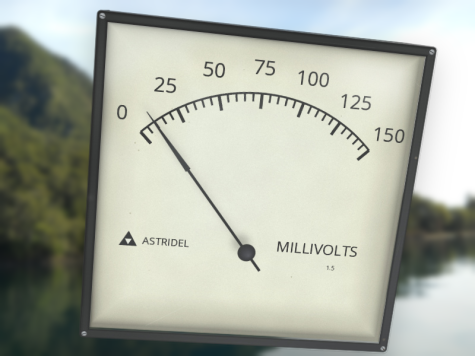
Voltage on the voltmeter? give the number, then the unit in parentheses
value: 10 (mV)
